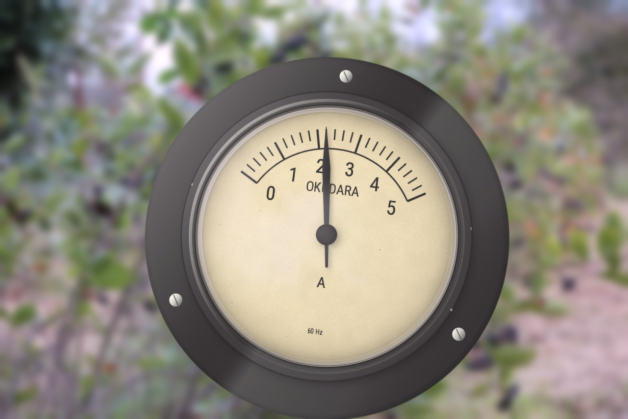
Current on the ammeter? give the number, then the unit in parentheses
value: 2.2 (A)
